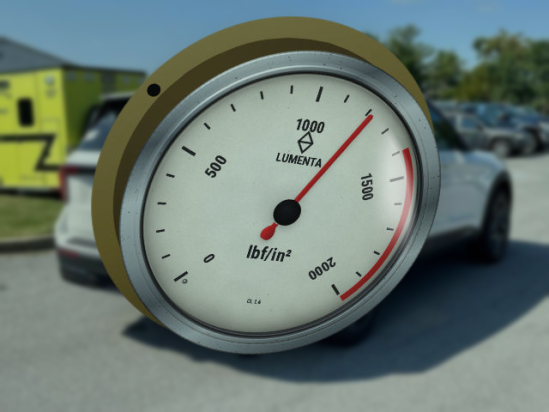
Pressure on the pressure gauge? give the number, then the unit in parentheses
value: 1200 (psi)
